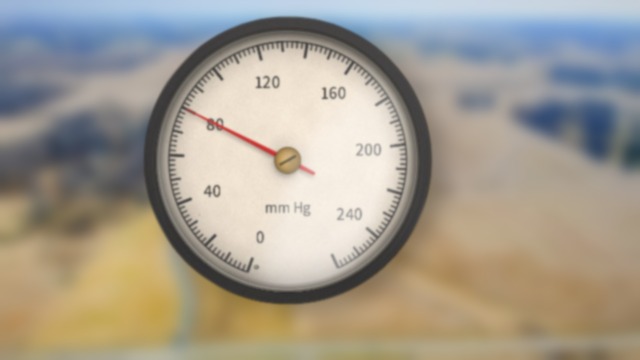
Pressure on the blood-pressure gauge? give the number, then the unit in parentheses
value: 80 (mmHg)
